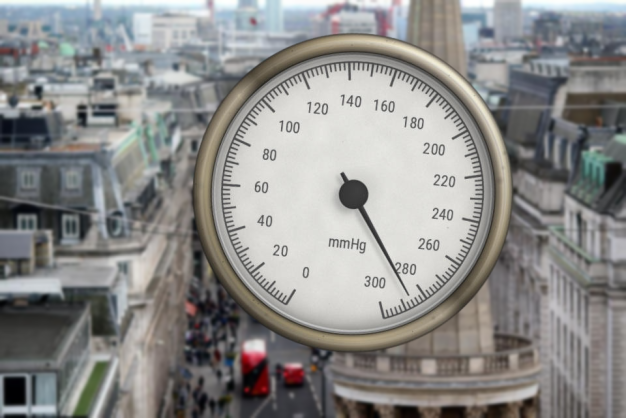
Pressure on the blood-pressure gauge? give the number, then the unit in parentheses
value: 286 (mmHg)
